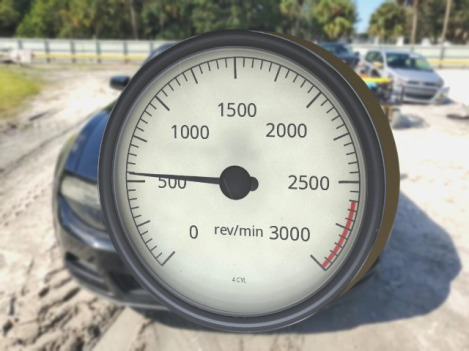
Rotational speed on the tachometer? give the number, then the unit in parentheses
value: 550 (rpm)
